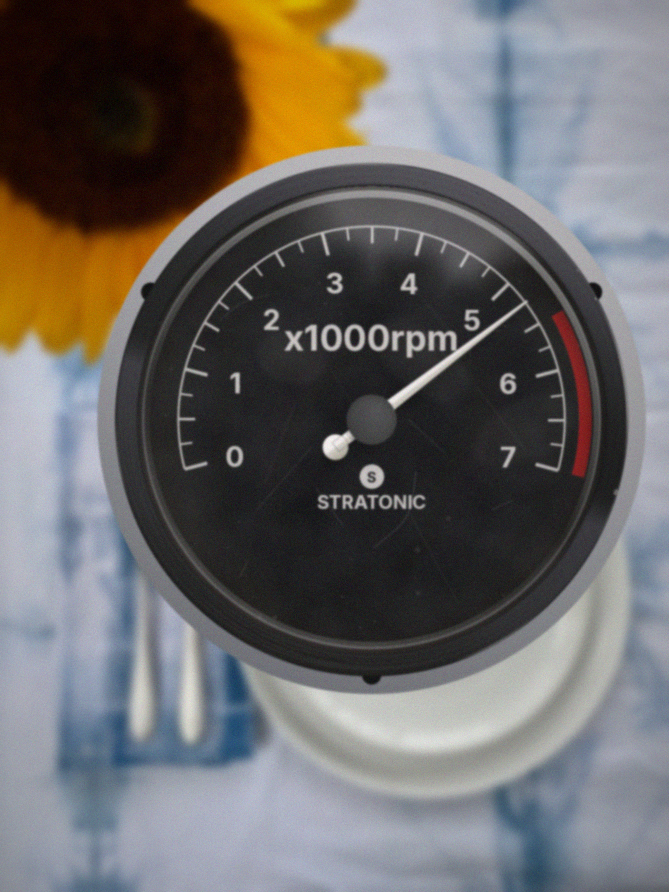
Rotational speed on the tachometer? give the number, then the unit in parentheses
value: 5250 (rpm)
